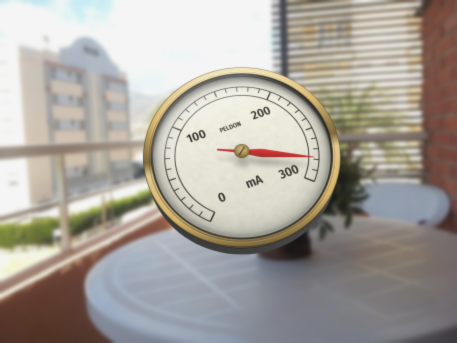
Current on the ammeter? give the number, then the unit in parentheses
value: 280 (mA)
